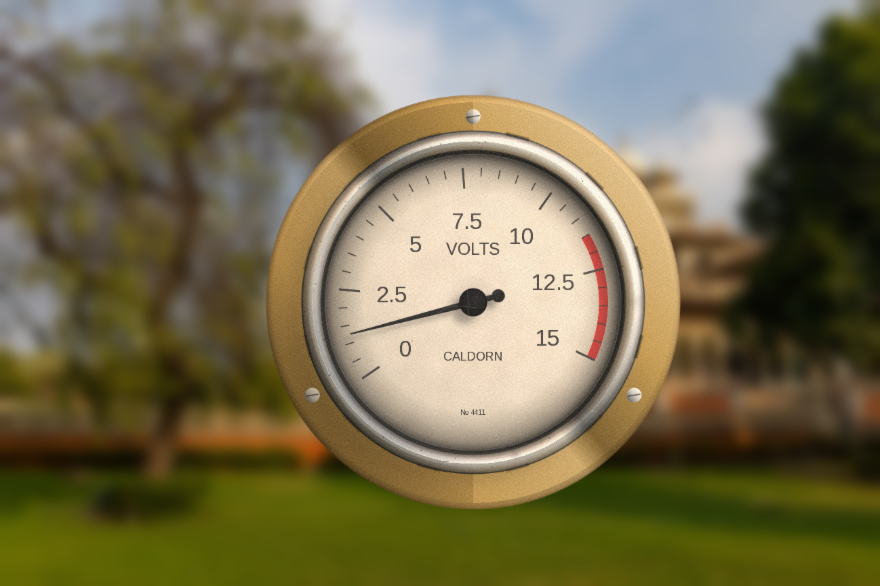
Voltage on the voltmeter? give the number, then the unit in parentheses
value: 1.25 (V)
